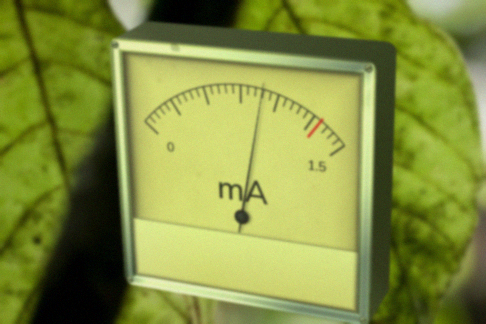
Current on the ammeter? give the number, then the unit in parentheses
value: 0.9 (mA)
